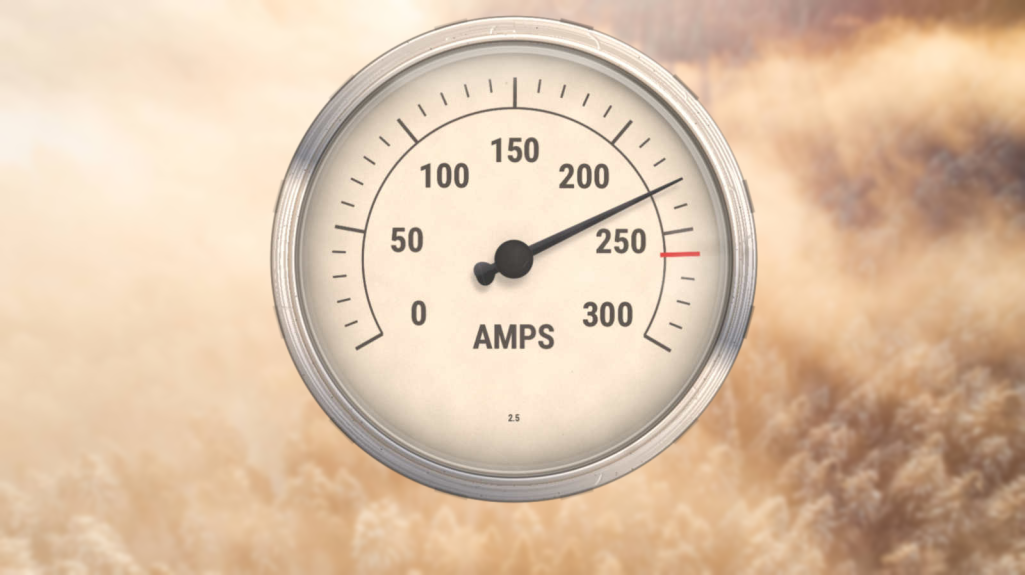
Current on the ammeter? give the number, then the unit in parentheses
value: 230 (A)
